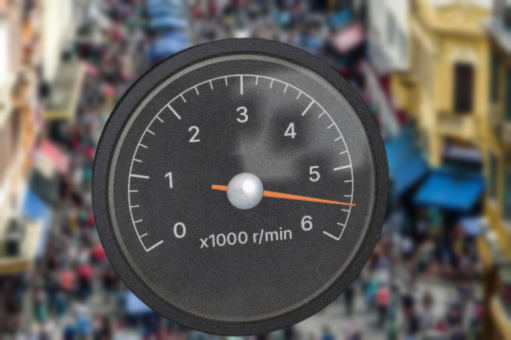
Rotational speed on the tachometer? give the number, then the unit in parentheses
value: 5500 (rpm)
